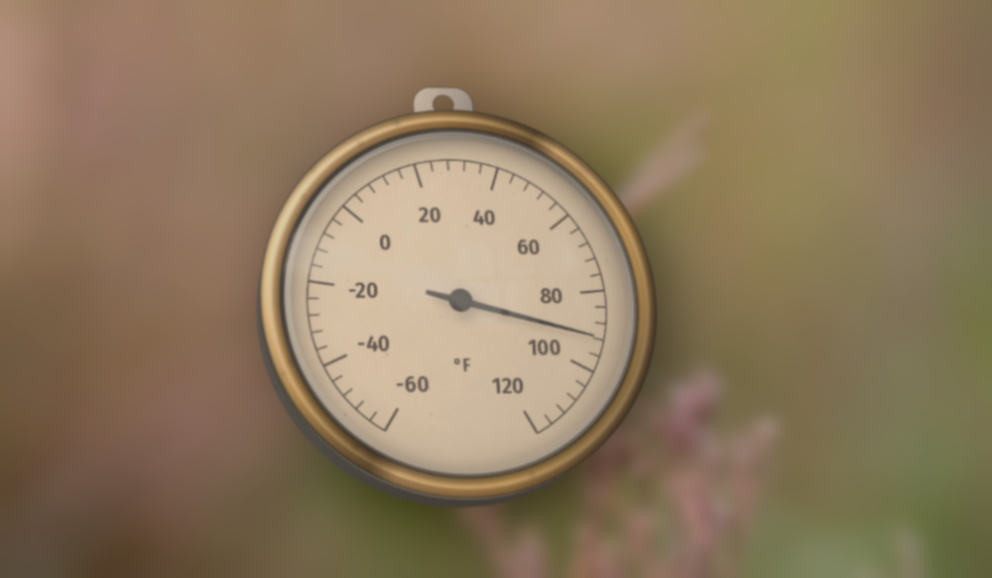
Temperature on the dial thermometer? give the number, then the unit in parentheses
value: 92 (°F)
